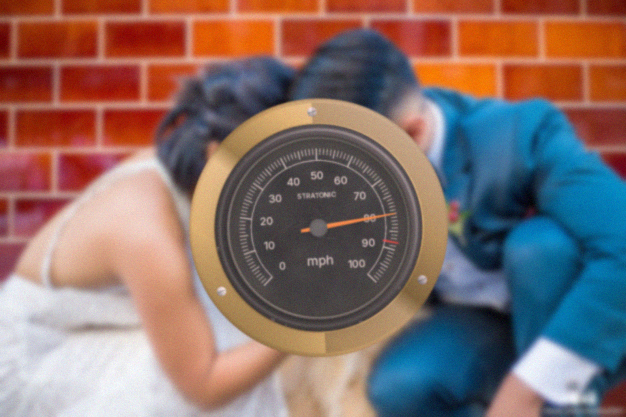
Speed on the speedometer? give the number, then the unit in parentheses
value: 80 (mph)
